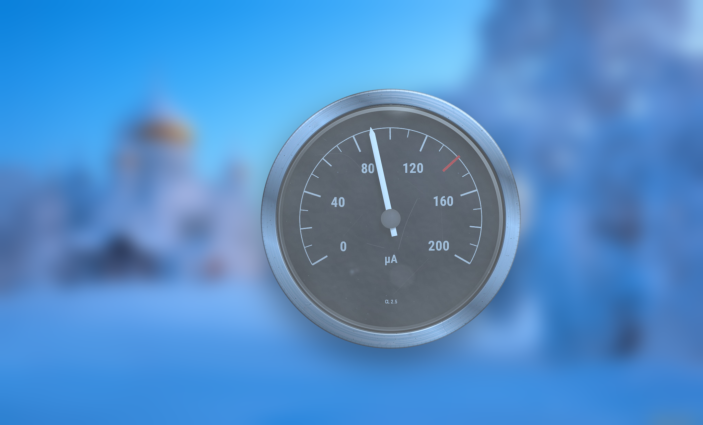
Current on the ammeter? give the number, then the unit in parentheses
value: 90 (µA)
